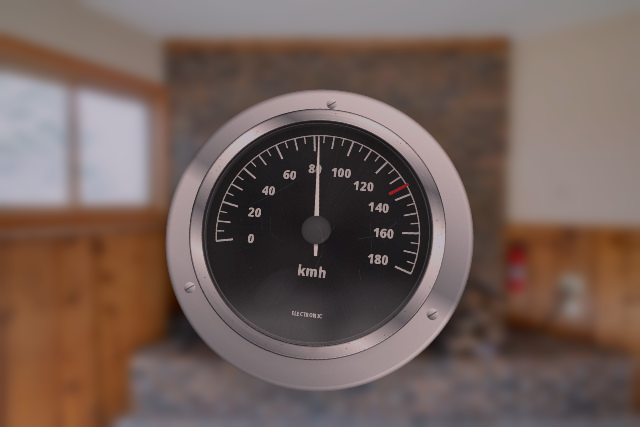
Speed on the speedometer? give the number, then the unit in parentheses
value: 82.5 (km/h)
